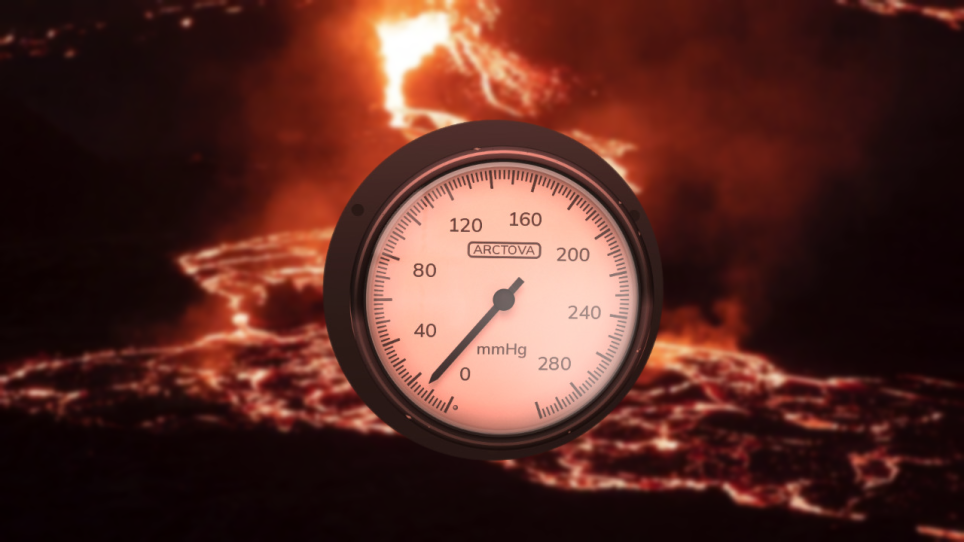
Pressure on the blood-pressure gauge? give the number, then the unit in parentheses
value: 14 (mmHg)
